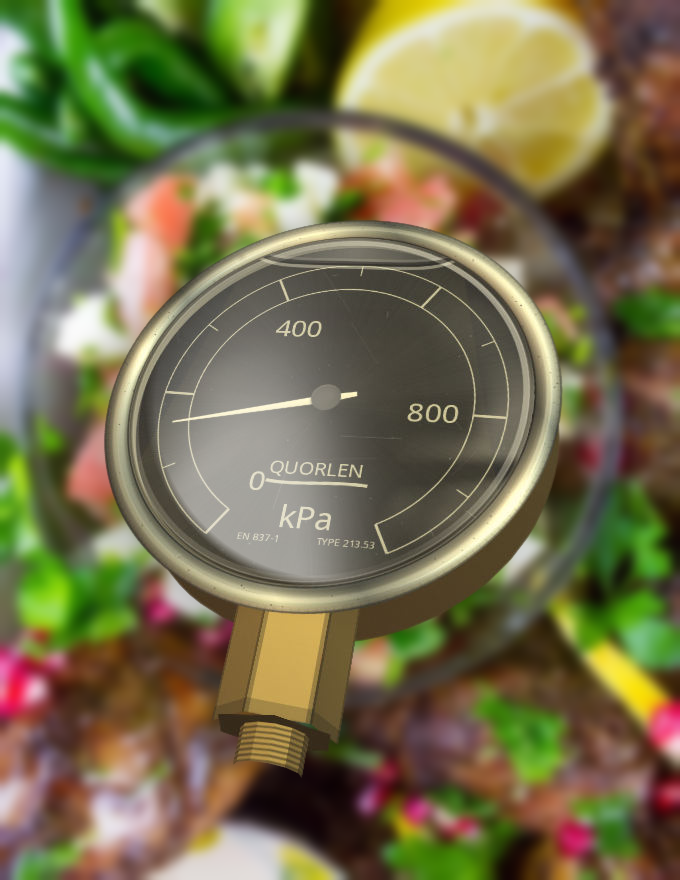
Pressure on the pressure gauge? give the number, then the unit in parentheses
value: 150 (kPa)
